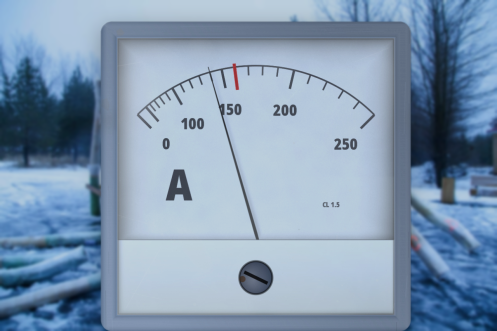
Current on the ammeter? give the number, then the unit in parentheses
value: 140 (A)
